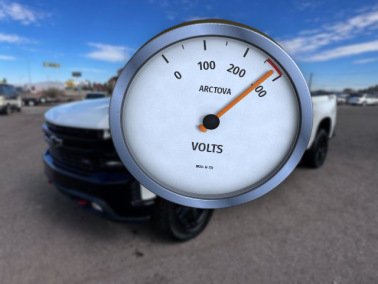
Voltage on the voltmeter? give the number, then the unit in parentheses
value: 275 (V)
